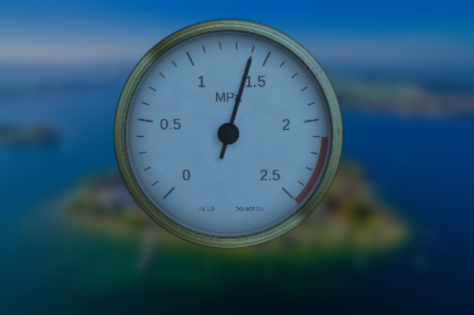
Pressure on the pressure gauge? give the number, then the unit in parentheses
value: 1.4 (MPa)
